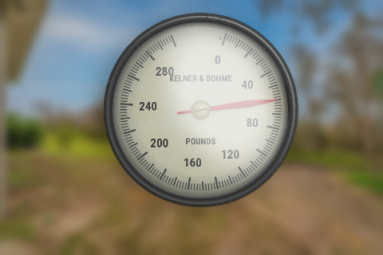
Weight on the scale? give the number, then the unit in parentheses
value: 60 (lb)
